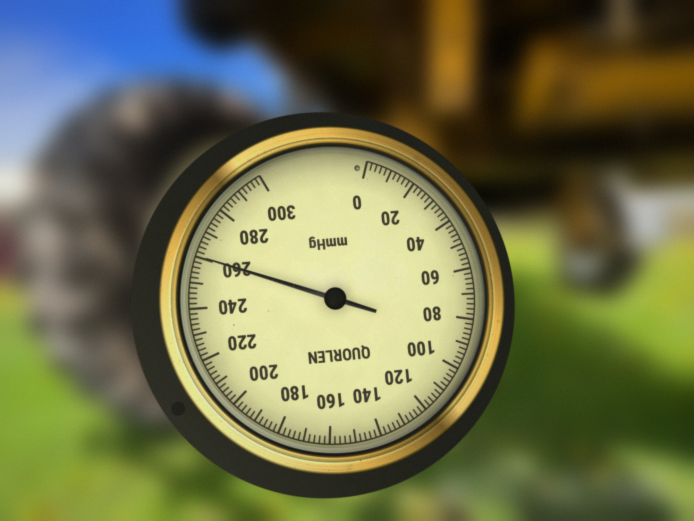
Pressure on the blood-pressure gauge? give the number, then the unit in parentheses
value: 260 (mmHg)
